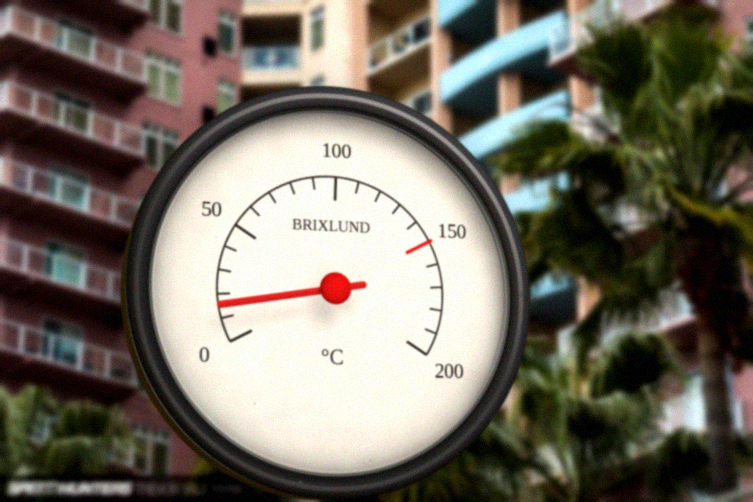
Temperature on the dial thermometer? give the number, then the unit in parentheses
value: 15 (°C)
